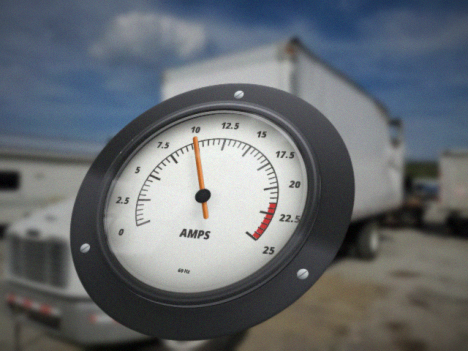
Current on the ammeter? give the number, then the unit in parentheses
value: 10 (A)
